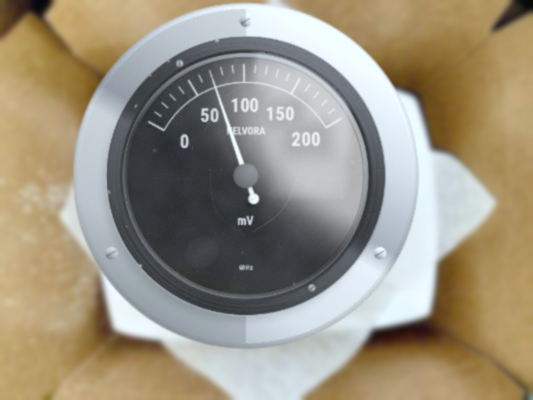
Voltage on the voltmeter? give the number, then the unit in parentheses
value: 70 (mV)
